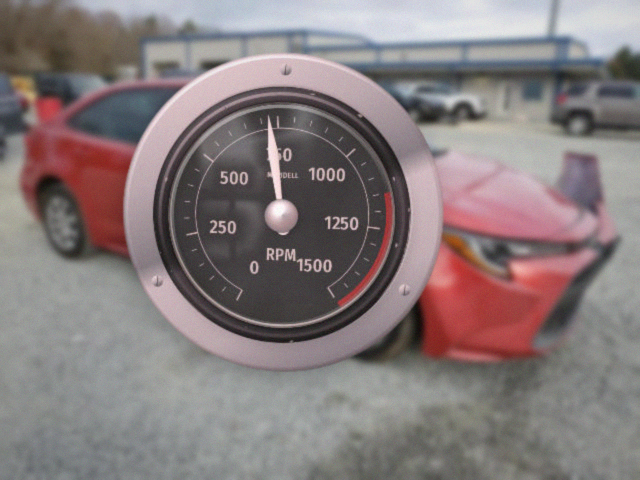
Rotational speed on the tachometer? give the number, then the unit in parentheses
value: 725 (rpm)
